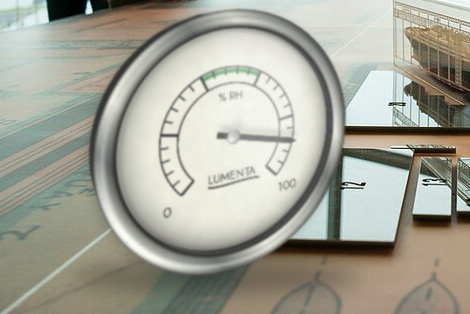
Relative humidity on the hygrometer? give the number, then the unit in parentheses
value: 88 (%)
